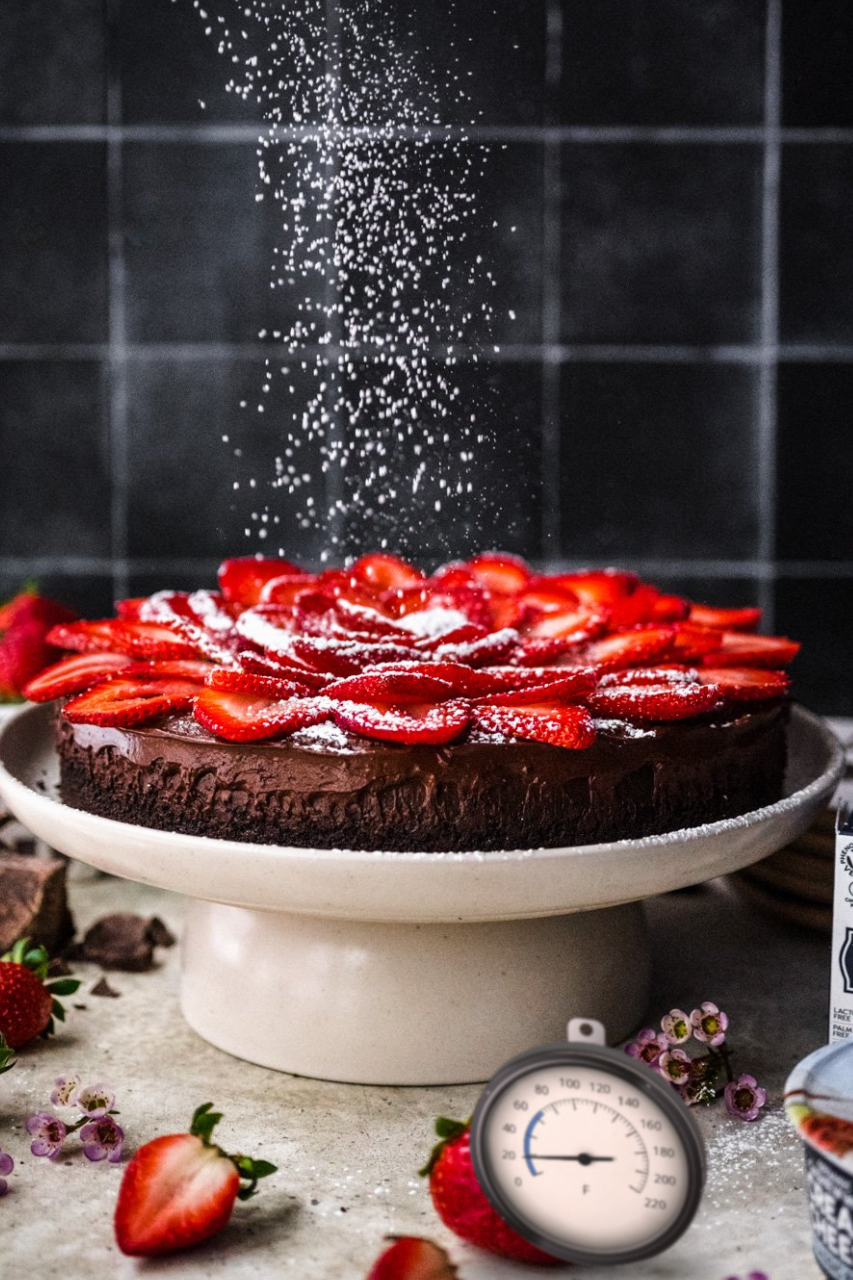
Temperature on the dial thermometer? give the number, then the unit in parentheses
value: 20 (°F)
